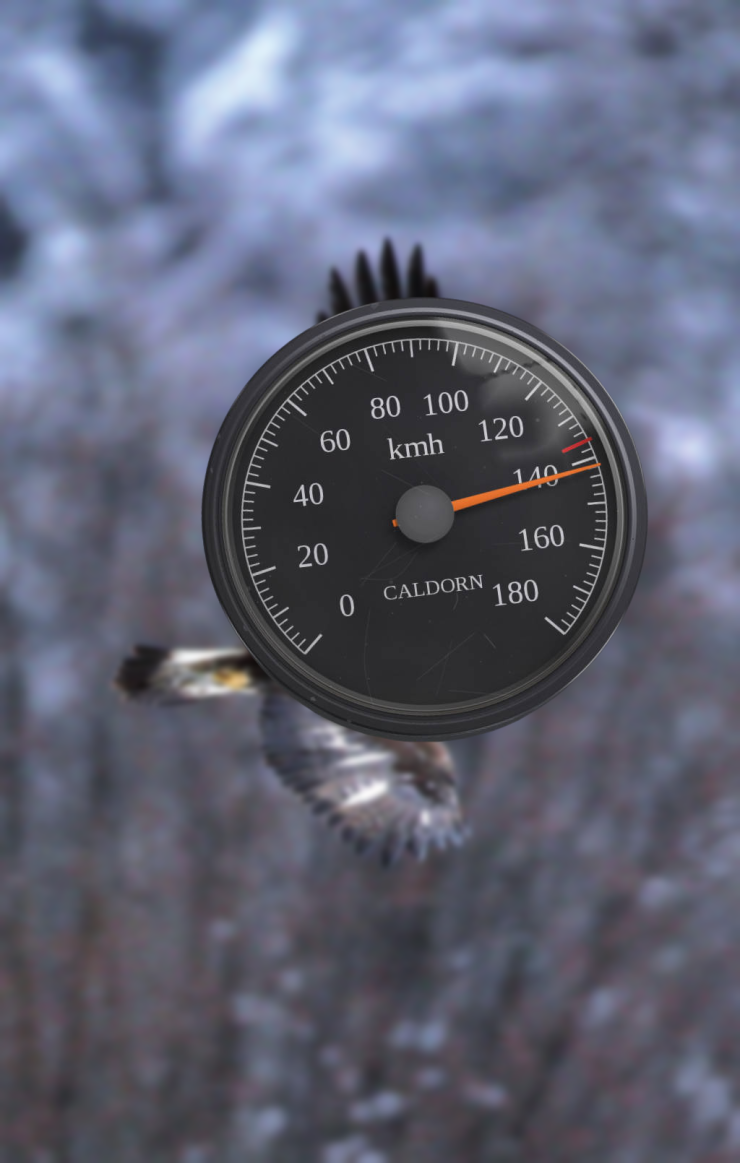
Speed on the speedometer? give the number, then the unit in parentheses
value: 142 (km/h)
